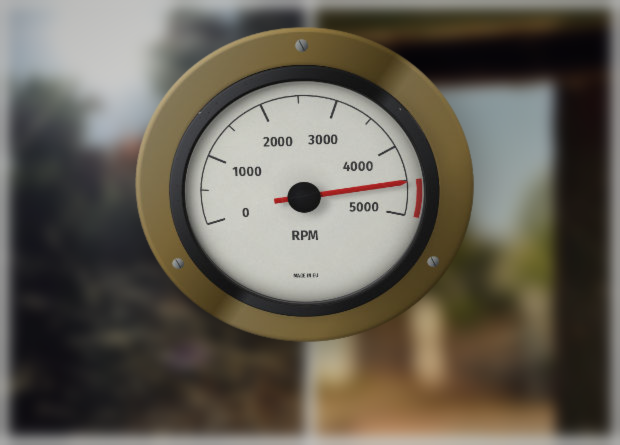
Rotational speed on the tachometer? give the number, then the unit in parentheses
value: 4500 (rpm)
